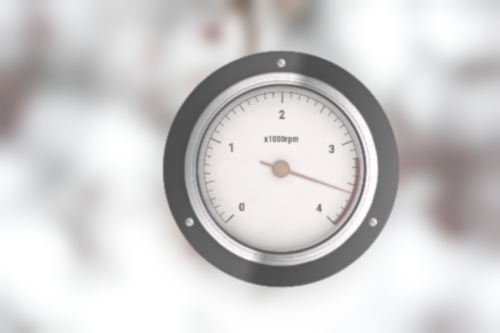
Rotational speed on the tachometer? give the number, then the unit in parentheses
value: 3600 (rpm)
